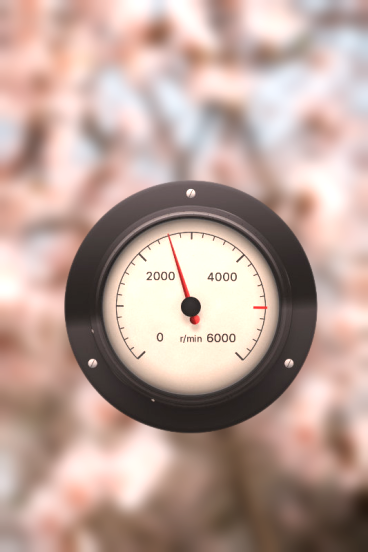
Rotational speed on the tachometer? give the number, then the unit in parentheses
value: 2600 (rpm)
